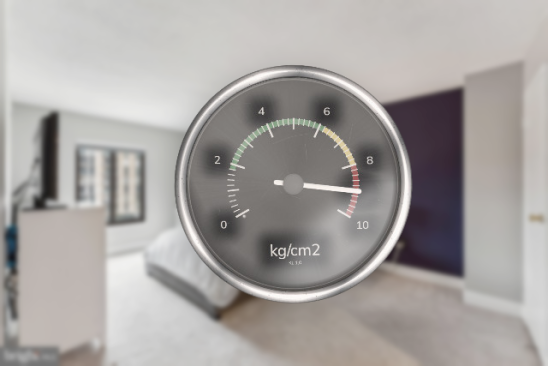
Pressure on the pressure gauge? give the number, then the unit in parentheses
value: 9 (kg/cm²)
